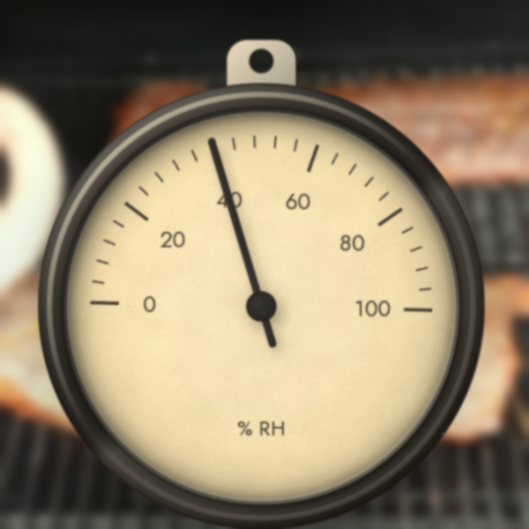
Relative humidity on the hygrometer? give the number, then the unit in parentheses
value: 40 (%)
